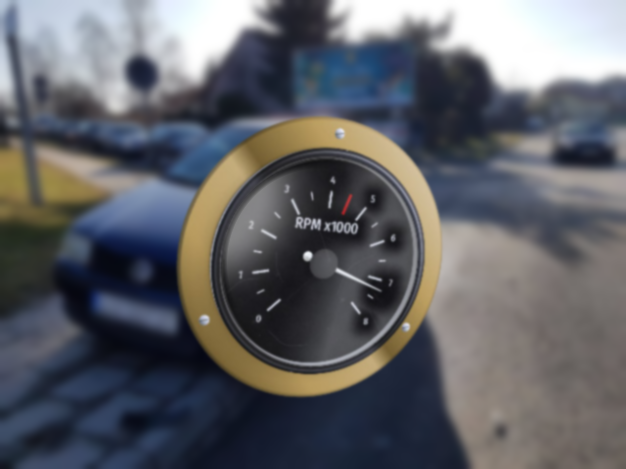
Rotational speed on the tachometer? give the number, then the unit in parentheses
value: 7250 (rpm)
